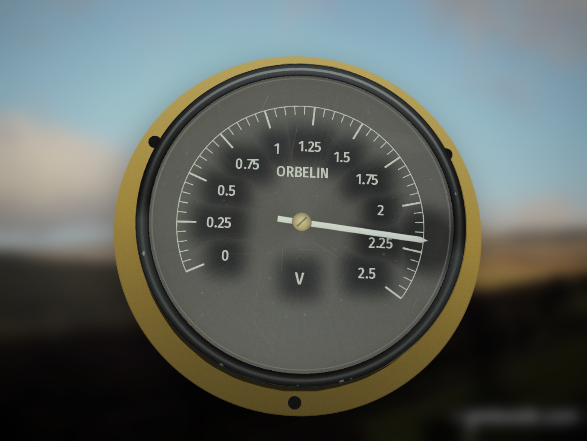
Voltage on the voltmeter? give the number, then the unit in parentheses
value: 2.2 (V)
